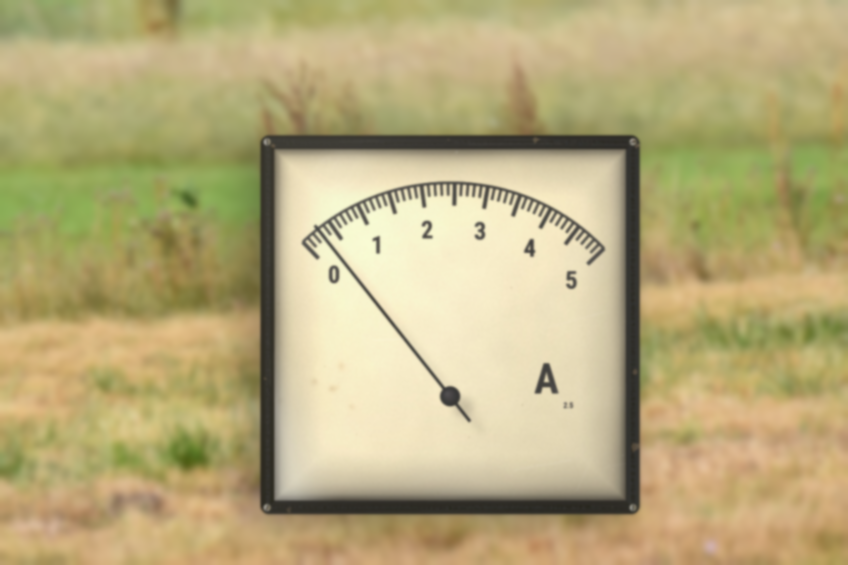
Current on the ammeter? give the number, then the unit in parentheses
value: 0.3 (A)
